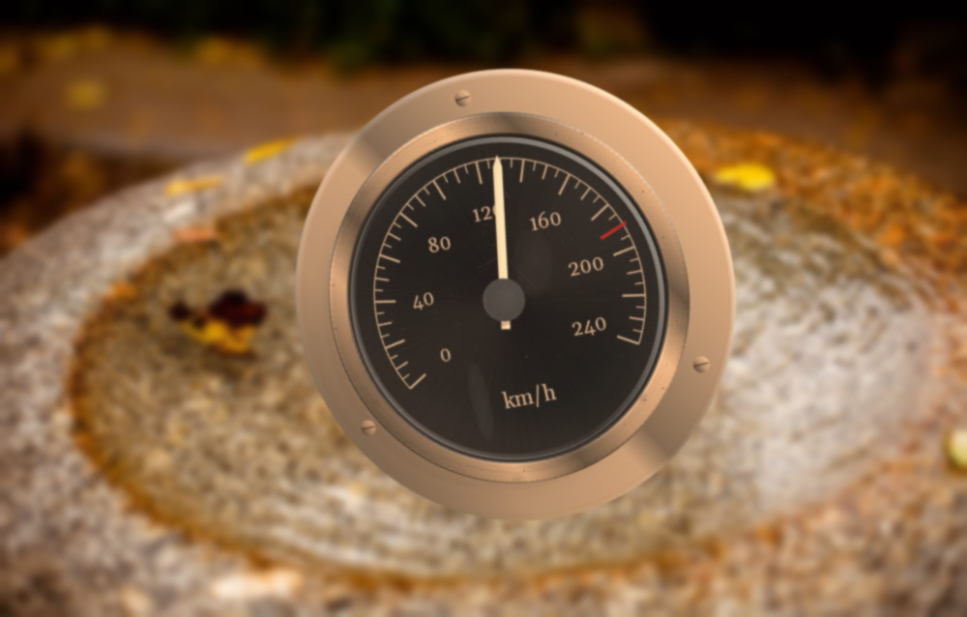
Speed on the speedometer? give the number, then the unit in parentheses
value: 130 (km/h)
